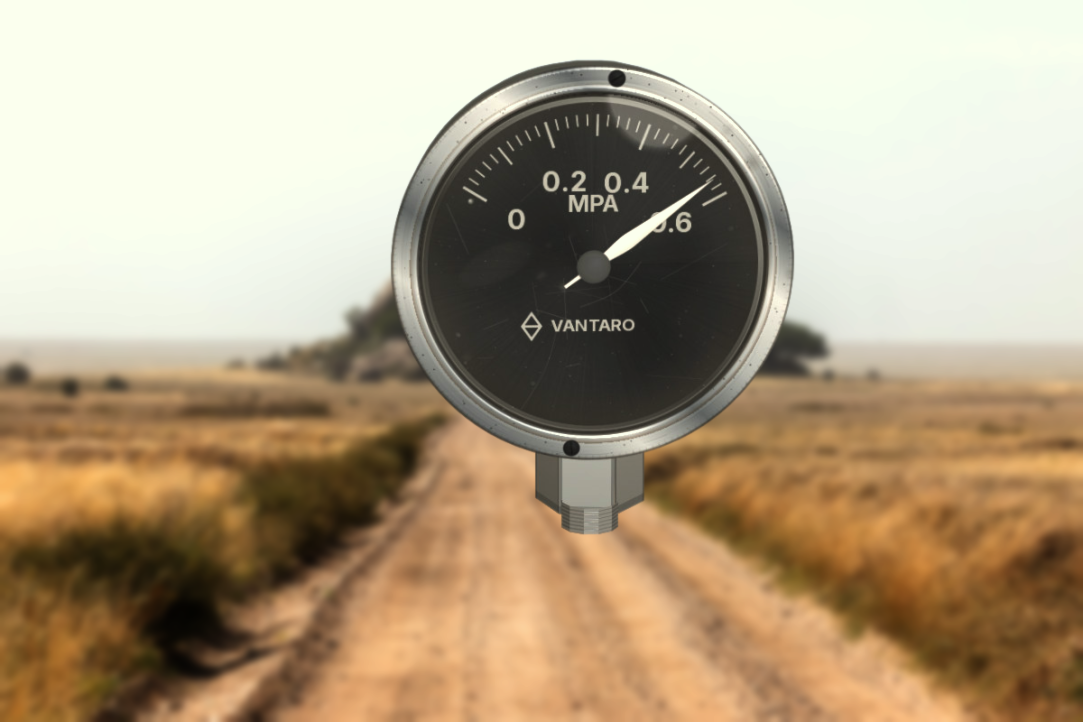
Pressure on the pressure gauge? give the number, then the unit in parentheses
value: 0.56 (MPa)
